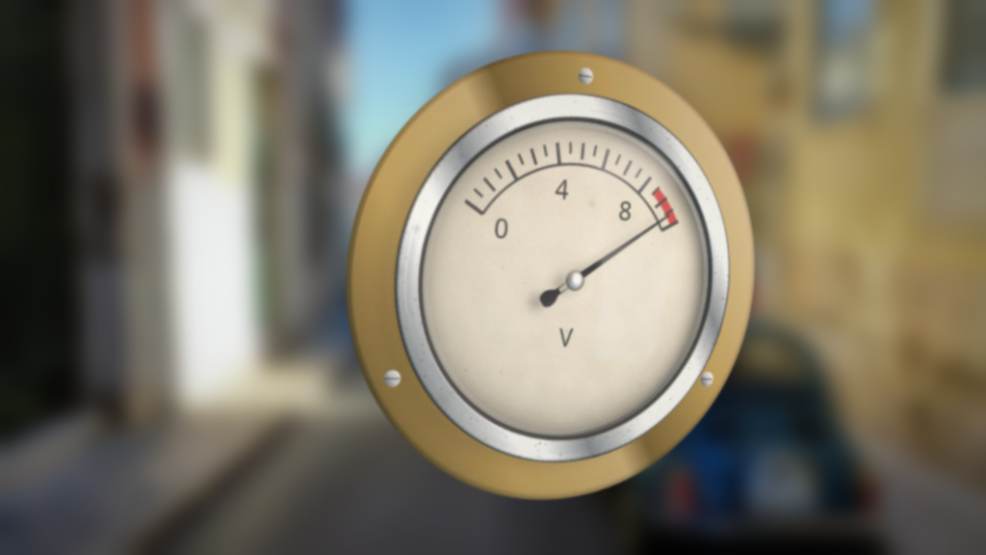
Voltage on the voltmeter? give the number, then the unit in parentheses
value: 9.5 (V)
